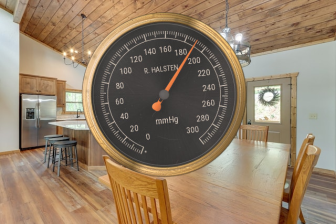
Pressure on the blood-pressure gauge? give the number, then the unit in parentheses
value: 190 (mmHg)
